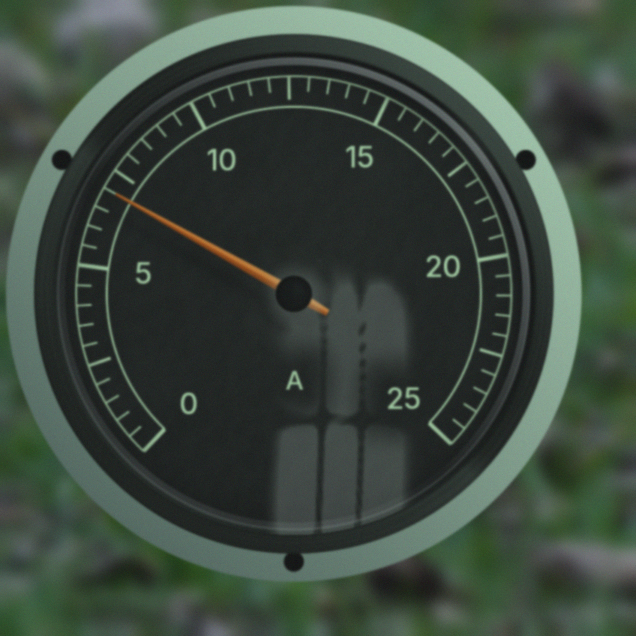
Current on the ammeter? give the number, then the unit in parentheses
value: 7 (A)
